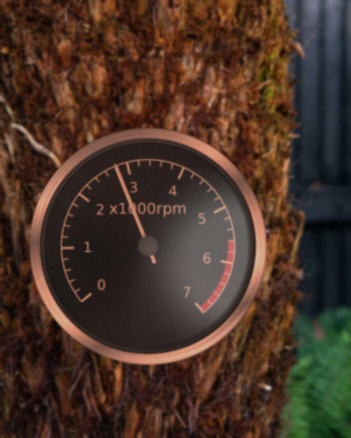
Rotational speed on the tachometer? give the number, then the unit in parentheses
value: 2800 (rpm)
